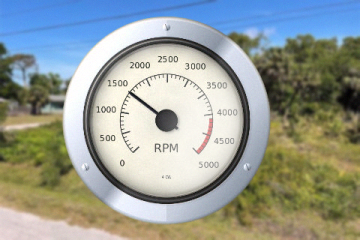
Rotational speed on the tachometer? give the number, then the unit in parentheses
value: 1500 (rpm)
